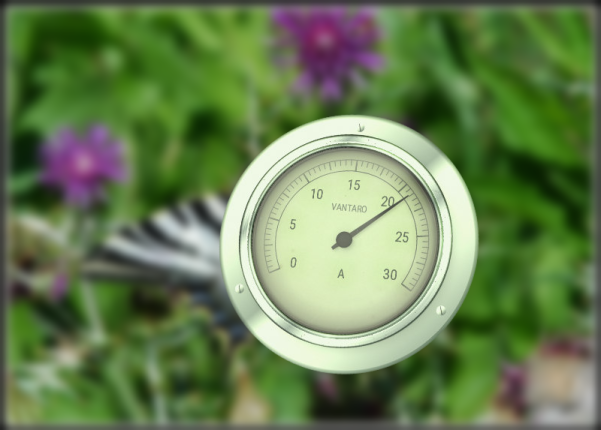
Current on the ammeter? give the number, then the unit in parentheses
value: 21 (A)
